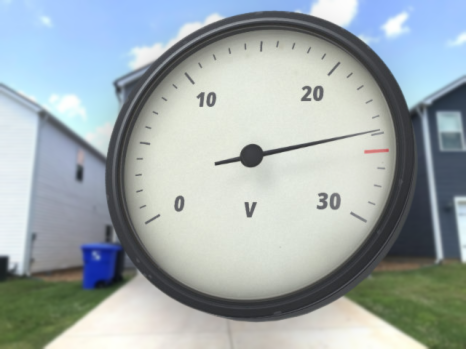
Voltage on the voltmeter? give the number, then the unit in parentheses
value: 25 (V)
